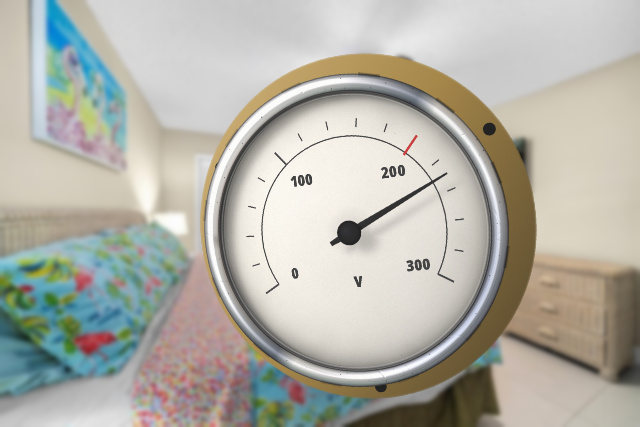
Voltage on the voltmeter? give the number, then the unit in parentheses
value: 230 (V)
